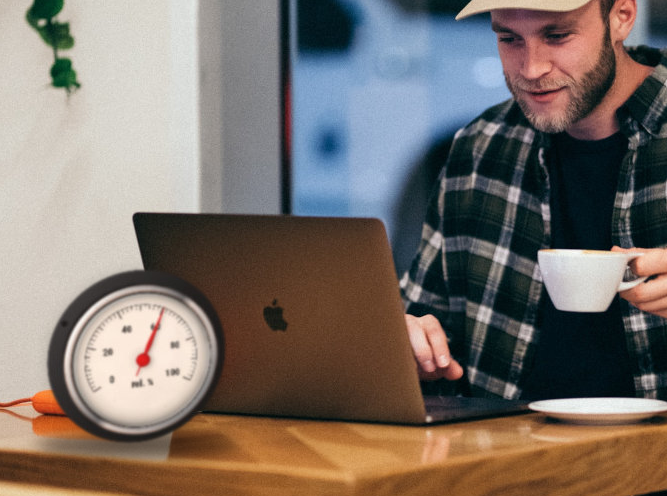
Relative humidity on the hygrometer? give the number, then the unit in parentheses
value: 60 (%)
